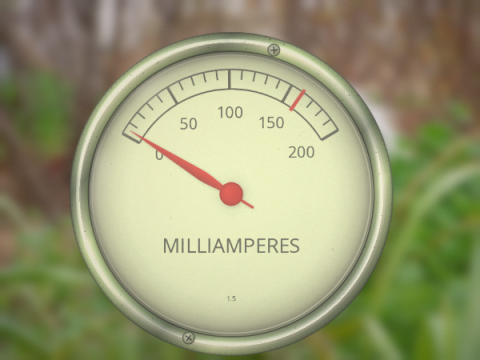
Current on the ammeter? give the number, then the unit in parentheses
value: 5 (mA)
